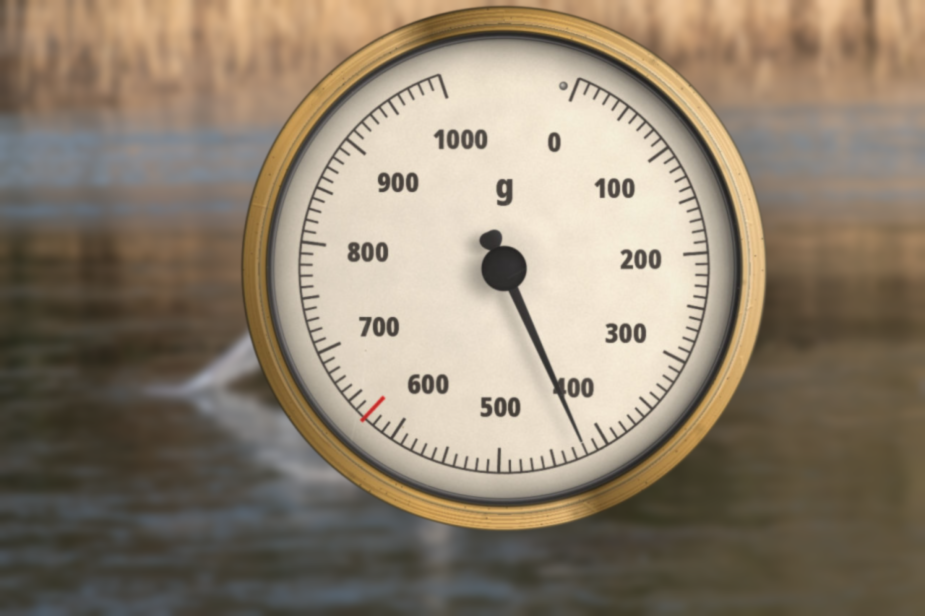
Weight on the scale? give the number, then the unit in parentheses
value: 420 (g)
